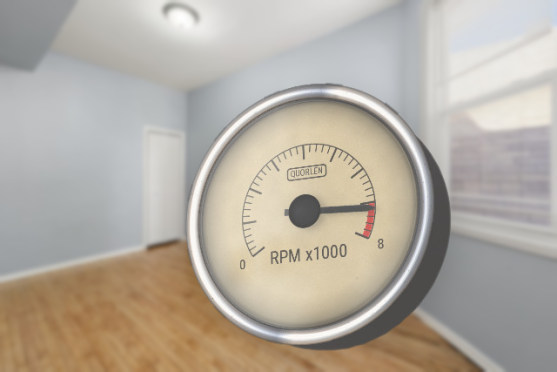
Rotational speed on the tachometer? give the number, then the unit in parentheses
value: 7200 (rpm)
